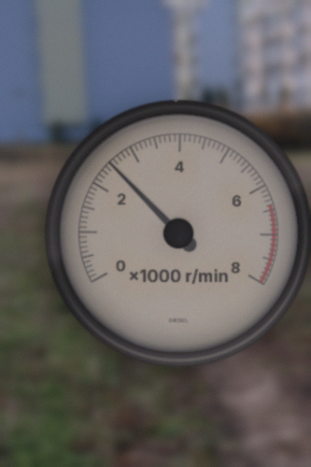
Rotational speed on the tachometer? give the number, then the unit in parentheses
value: 2500 (rpm)
